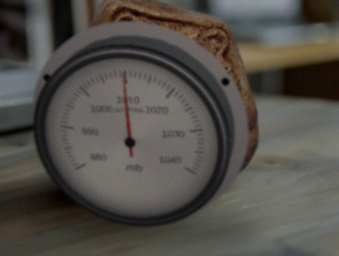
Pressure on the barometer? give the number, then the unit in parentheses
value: 1010 (mbar)
